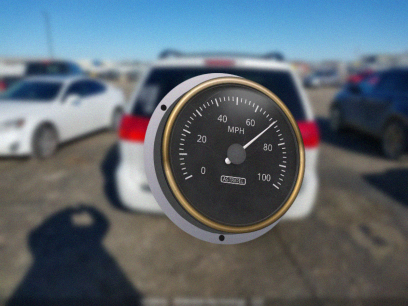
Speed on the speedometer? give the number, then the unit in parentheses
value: 70 (mph)
